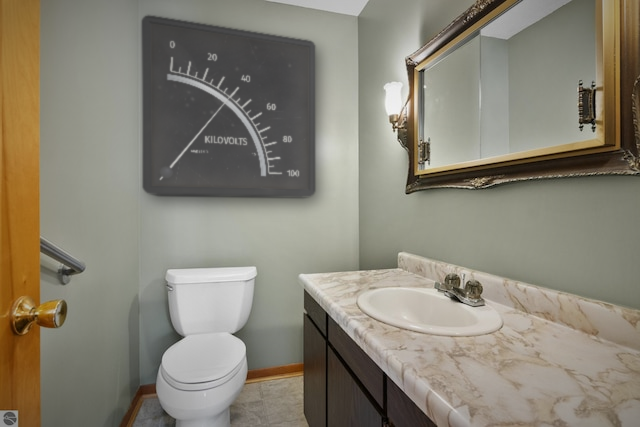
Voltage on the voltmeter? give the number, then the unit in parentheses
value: 40 (kV)
